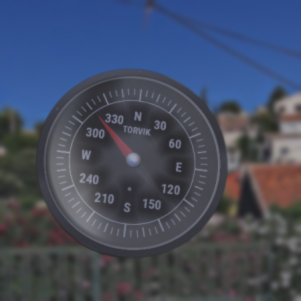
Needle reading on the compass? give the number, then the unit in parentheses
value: 315 (°)
